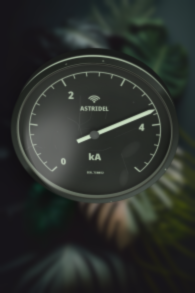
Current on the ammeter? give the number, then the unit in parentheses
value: 3.7 (kA)
